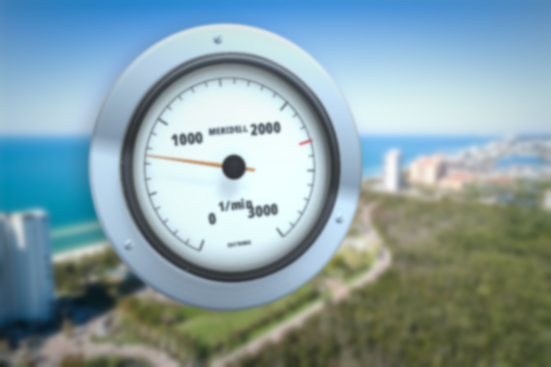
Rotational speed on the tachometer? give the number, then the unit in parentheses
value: 750 (rpm)
